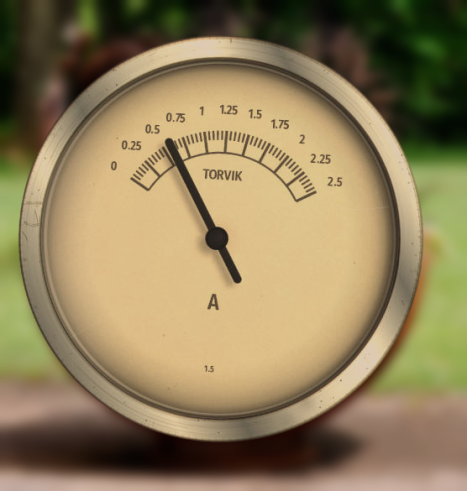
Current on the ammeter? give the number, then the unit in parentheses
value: 0.6 (A)
